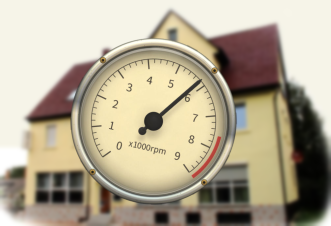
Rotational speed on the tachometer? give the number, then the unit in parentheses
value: 5800 (rpm)
